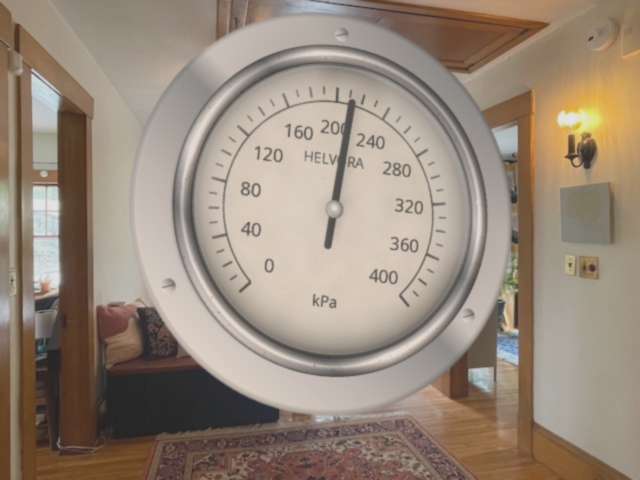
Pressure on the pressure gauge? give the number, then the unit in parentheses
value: 210 (kPa)
